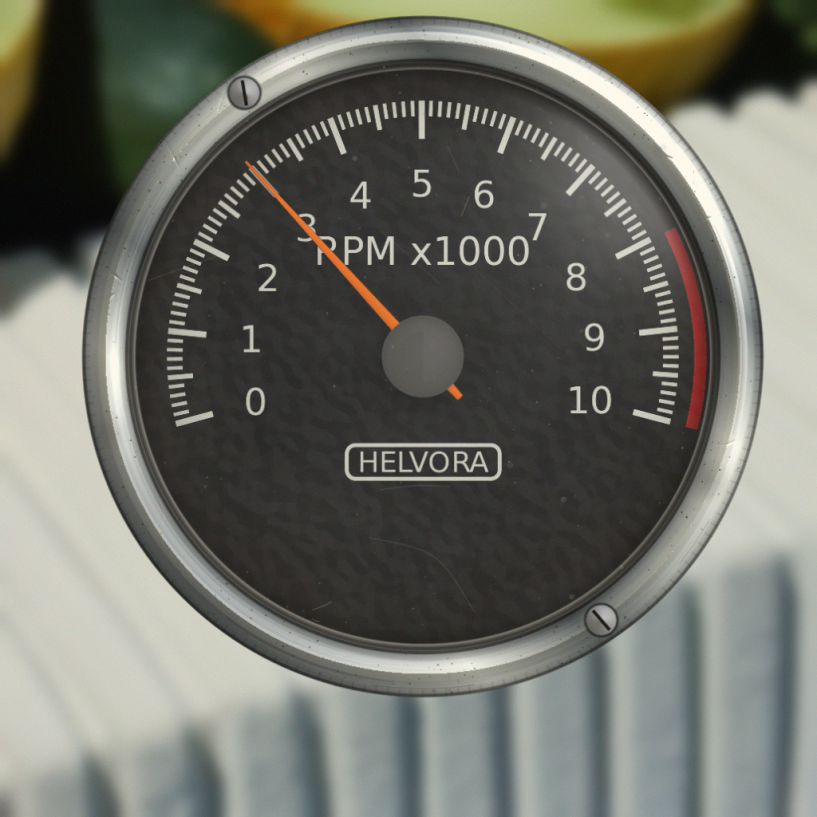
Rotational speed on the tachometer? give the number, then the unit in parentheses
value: 3000 (rpm)
